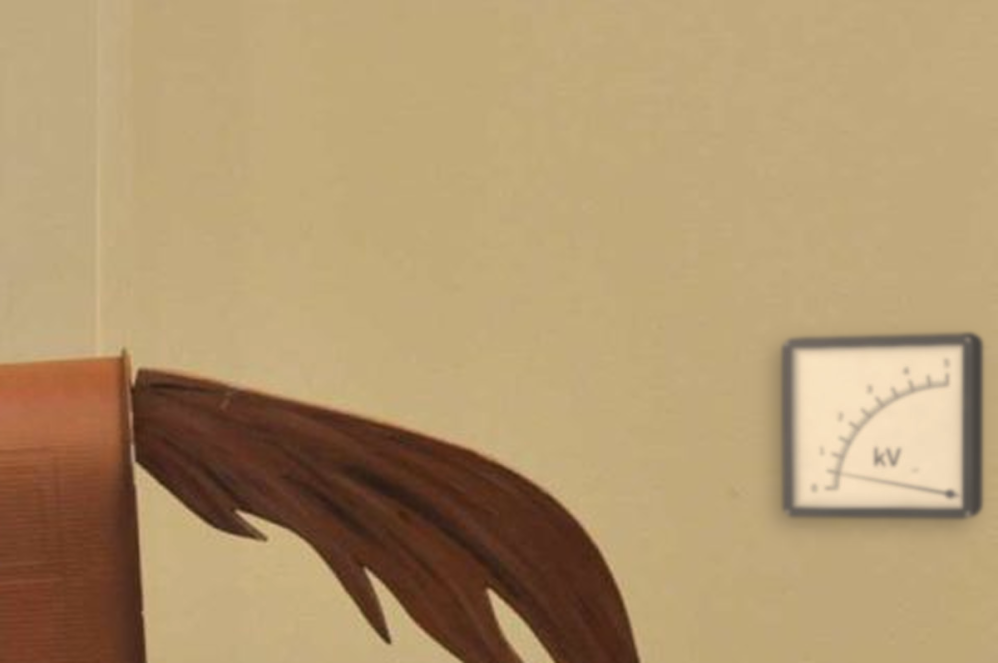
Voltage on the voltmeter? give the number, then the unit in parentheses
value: 0.5 (kV)
